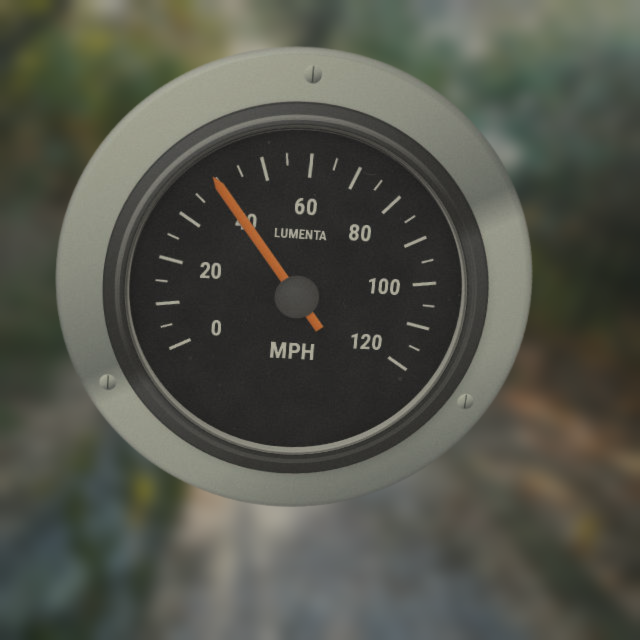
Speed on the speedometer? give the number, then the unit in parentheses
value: 40 (mph)
